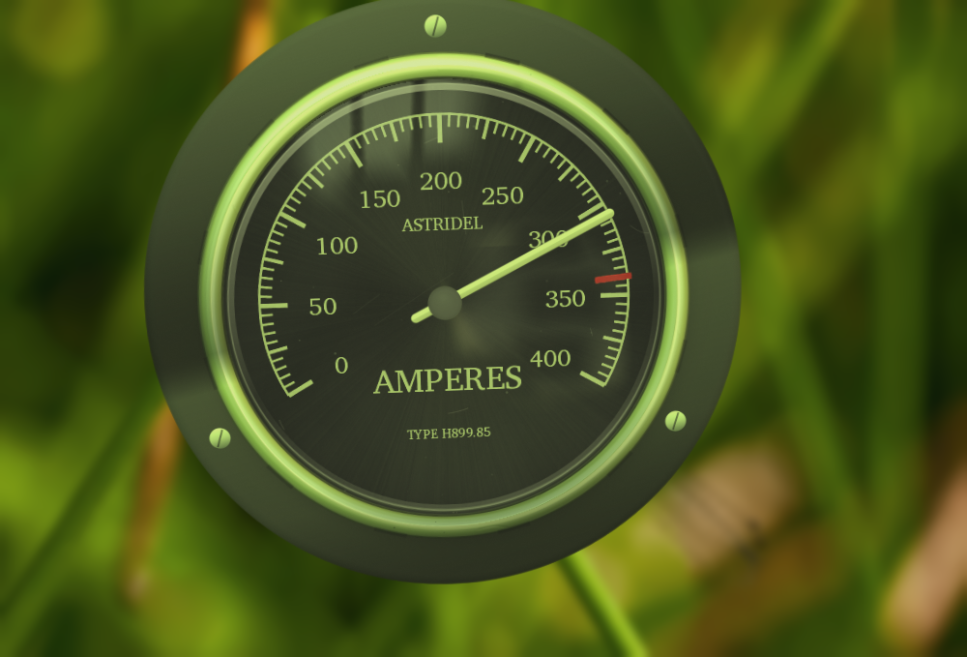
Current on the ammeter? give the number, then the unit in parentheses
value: 305 (A)
